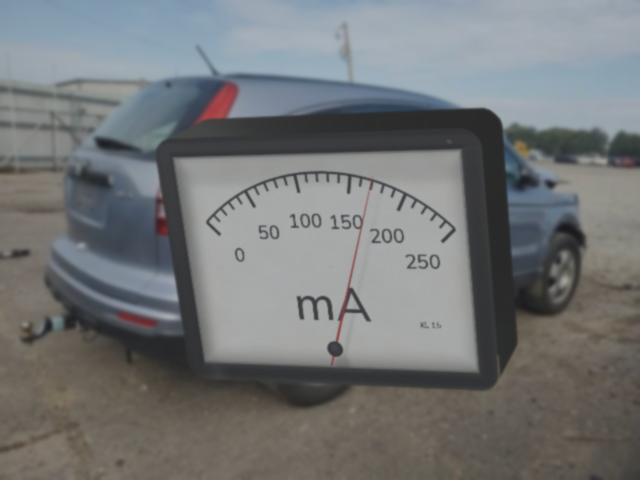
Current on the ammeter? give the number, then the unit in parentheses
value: 170 (mA)
